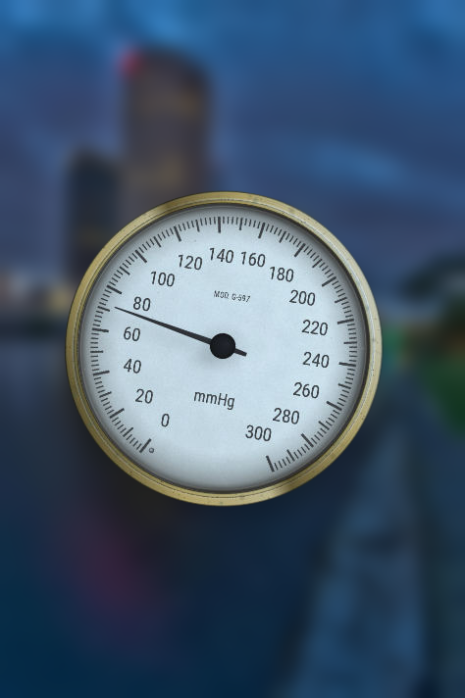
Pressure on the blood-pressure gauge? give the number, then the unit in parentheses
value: 72 (mmHg)
